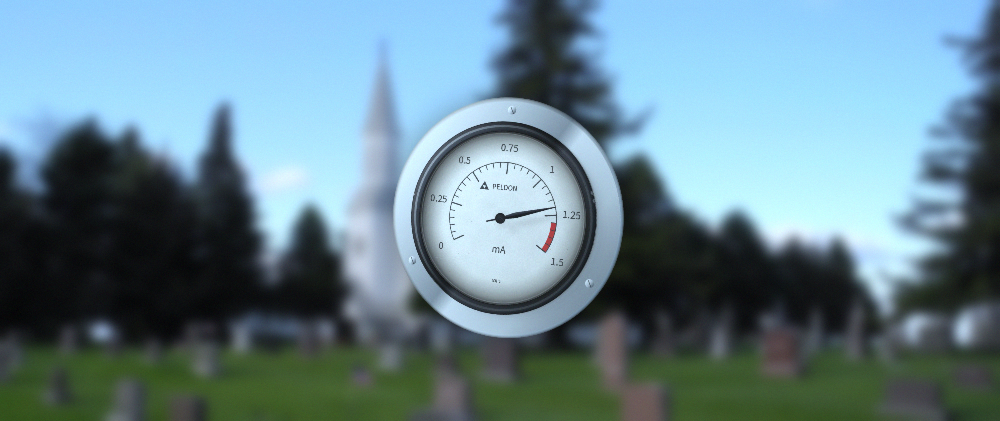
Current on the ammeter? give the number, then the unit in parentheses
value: 1.2 (mA)
